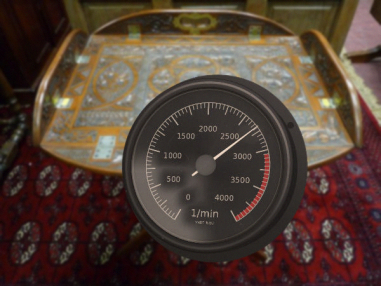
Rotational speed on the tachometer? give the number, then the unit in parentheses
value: 2700 (rpm)
